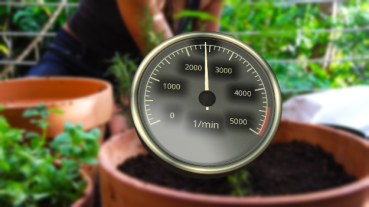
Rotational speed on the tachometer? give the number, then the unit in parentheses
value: 2400 (rpm)
